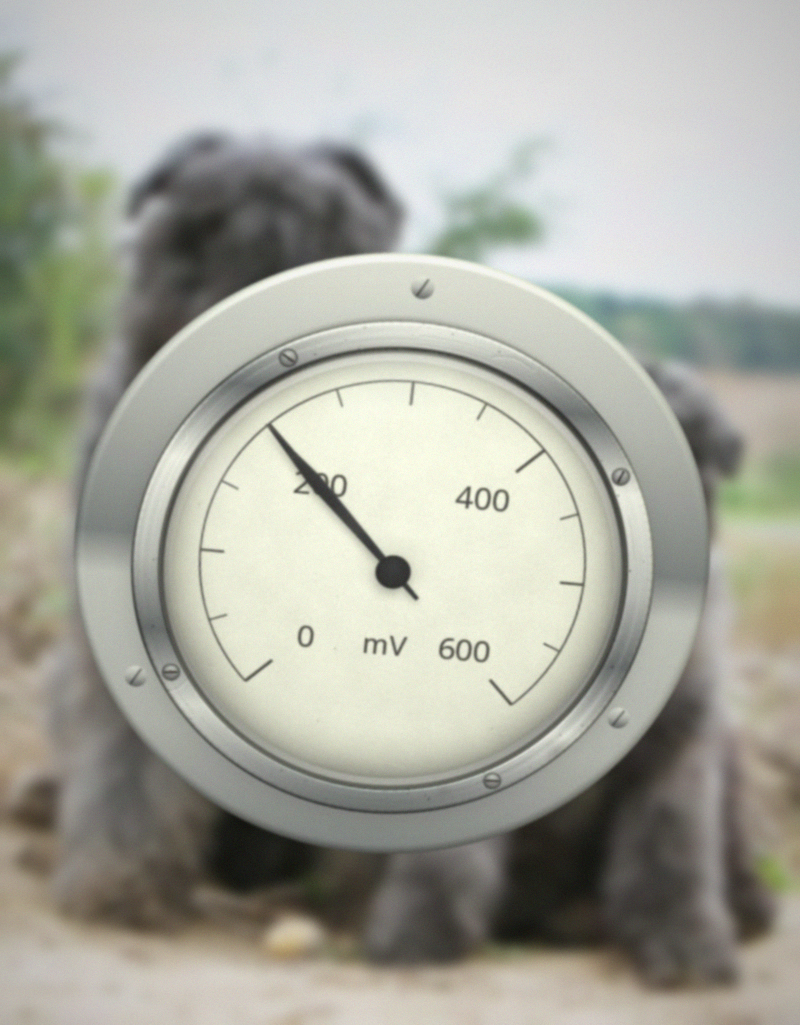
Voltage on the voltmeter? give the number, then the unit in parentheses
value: 200 (mV)
